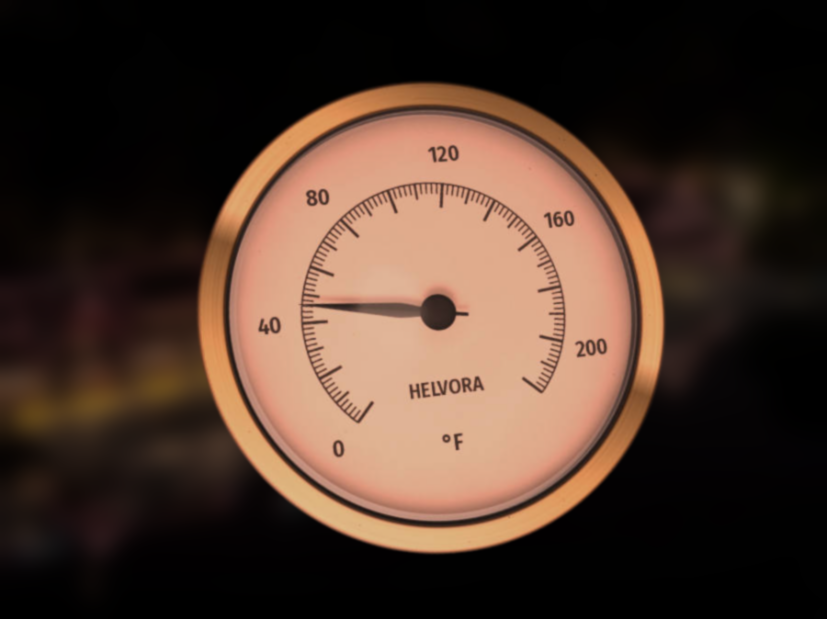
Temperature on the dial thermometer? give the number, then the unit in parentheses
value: 46 (°F)
